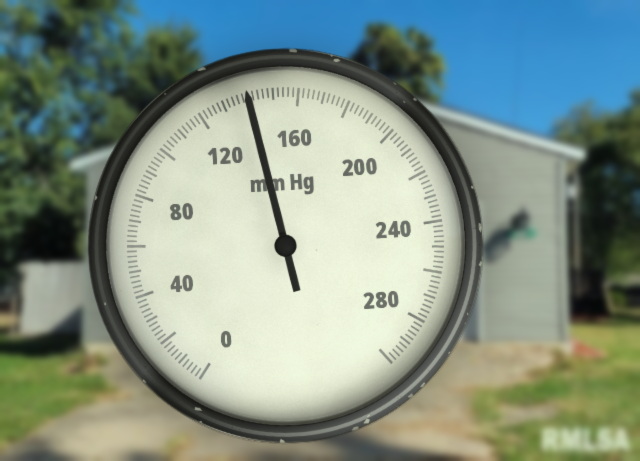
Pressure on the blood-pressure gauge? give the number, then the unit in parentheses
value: 140 (mmHg)
